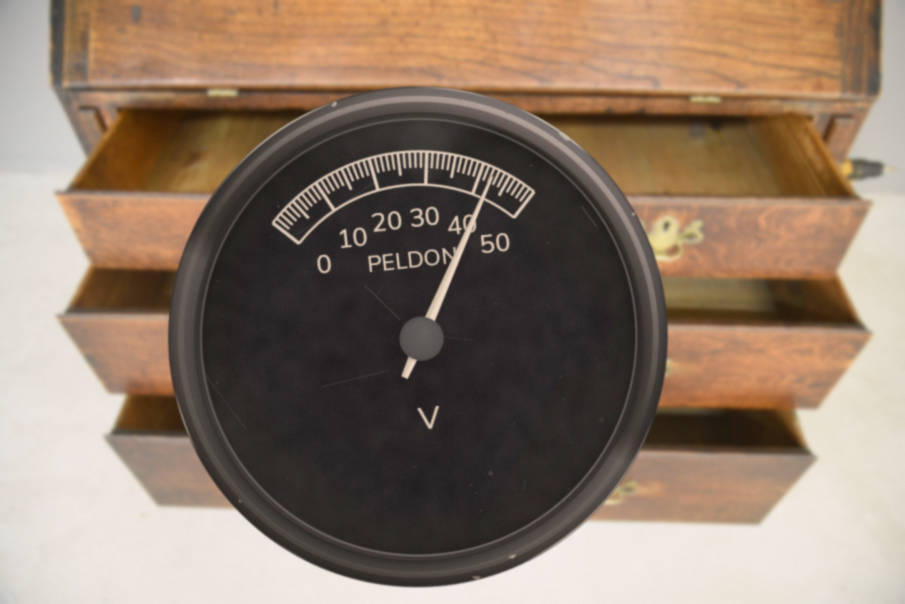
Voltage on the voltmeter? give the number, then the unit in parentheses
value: 42 (V)
